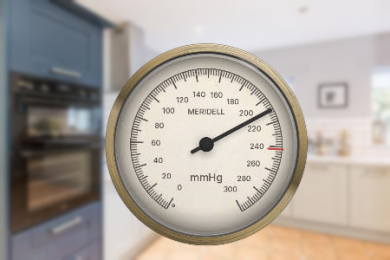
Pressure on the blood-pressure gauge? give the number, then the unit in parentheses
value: 210 (mmHg)
